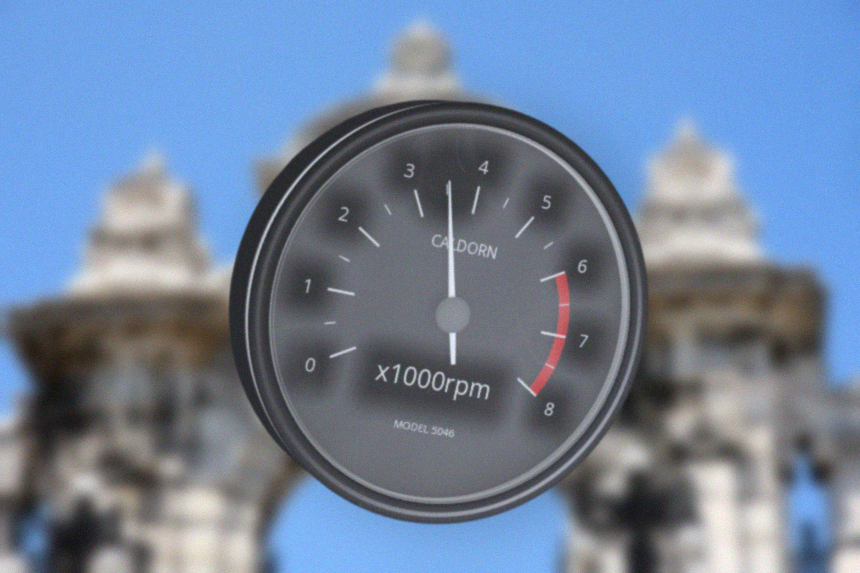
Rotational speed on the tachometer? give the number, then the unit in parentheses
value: 3500 (rpm)
